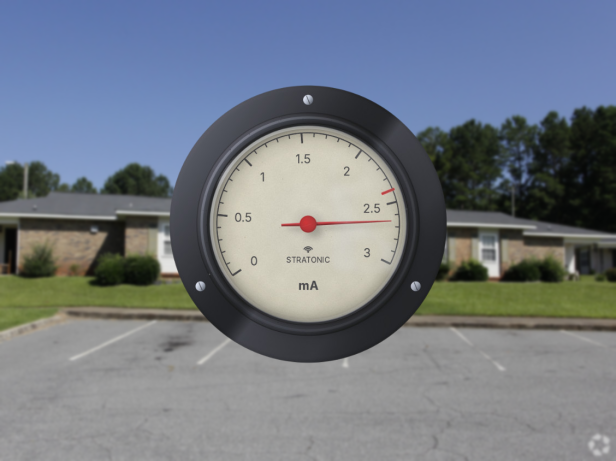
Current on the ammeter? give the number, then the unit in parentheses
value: 2.65 (mA)
